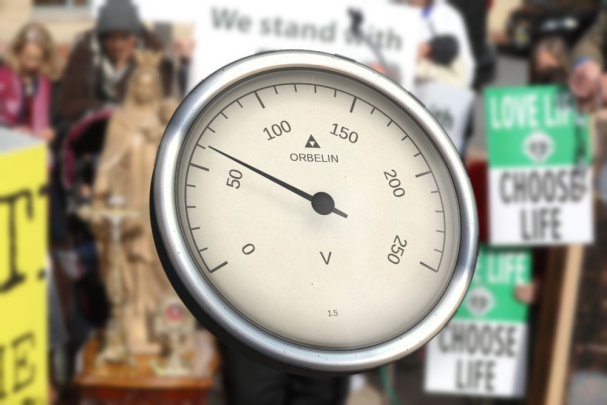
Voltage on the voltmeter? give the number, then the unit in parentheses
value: 60 (V)
